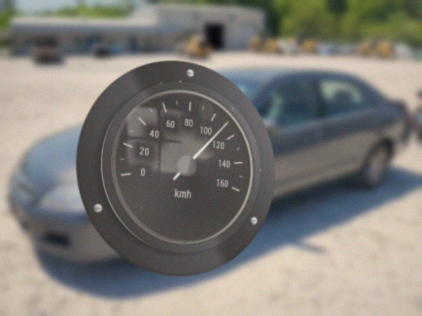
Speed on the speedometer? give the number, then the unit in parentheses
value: 110 (km/h)
